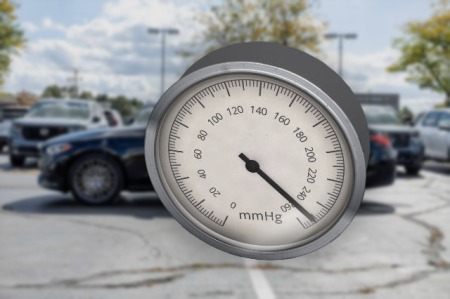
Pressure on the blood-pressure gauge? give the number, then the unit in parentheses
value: 250 (mmHg)
